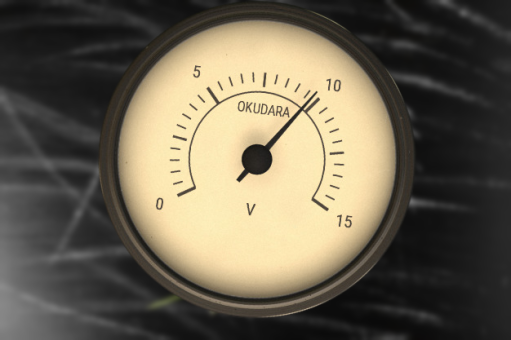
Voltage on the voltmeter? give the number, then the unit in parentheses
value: 9.75 (V)
